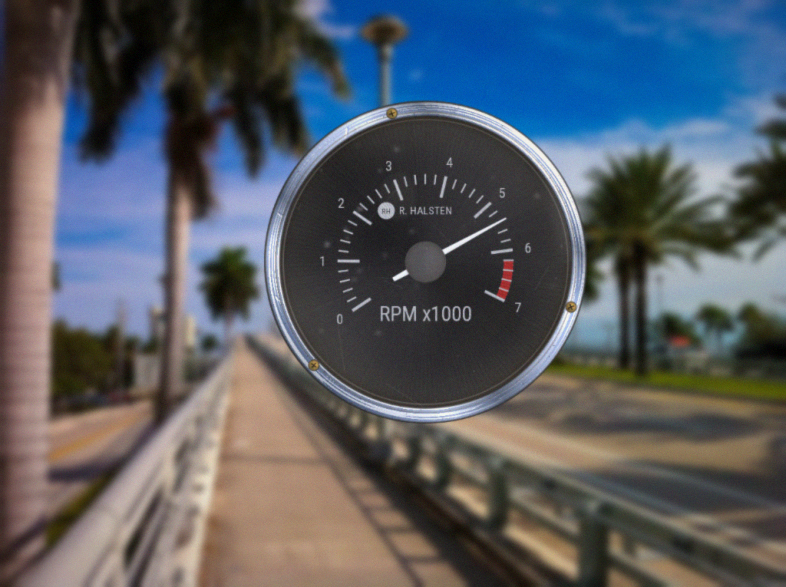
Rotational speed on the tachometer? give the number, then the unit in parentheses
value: 5400 (rpm)
